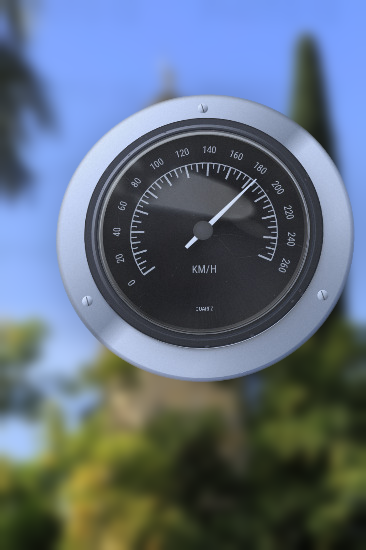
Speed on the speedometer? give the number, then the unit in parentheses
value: 185 (km/h)
